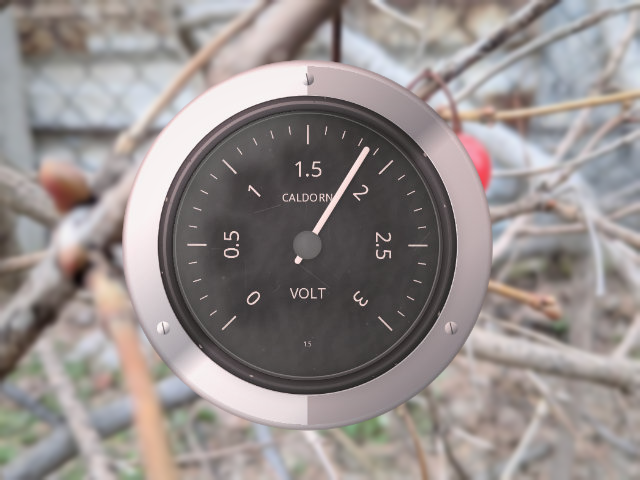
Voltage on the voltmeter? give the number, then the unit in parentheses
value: 1.85 (V)
